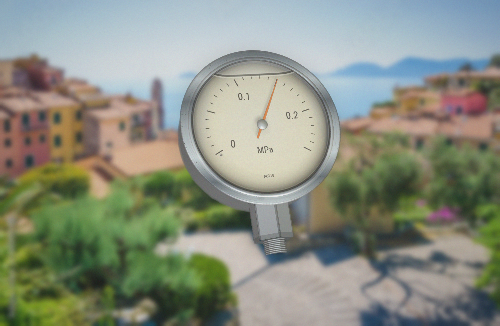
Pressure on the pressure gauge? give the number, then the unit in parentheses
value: 0.15 (MPa)
